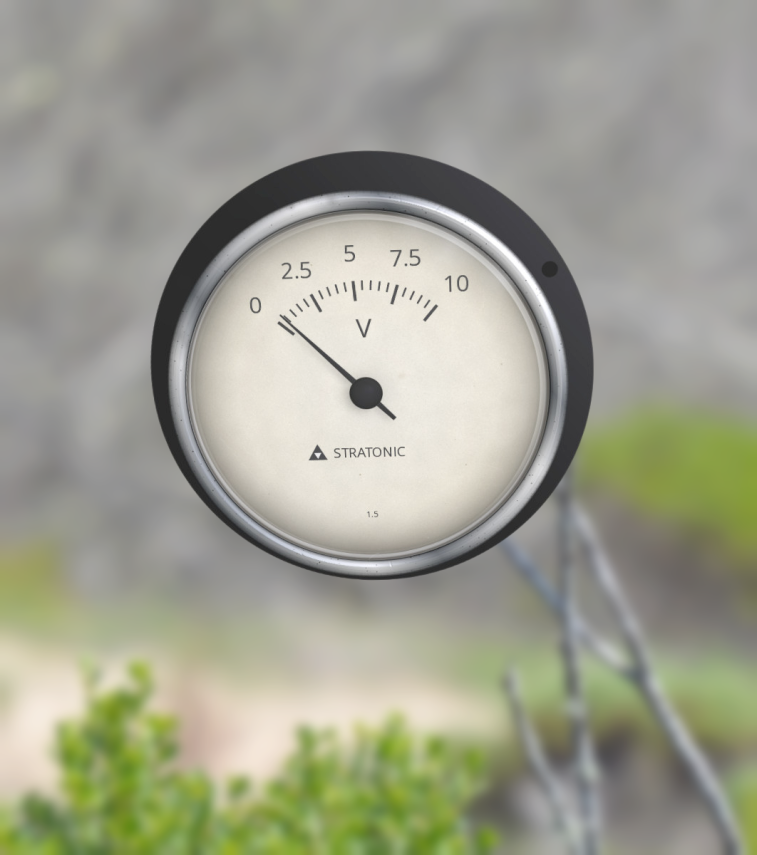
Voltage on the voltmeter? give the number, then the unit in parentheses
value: 0.5 (V)
